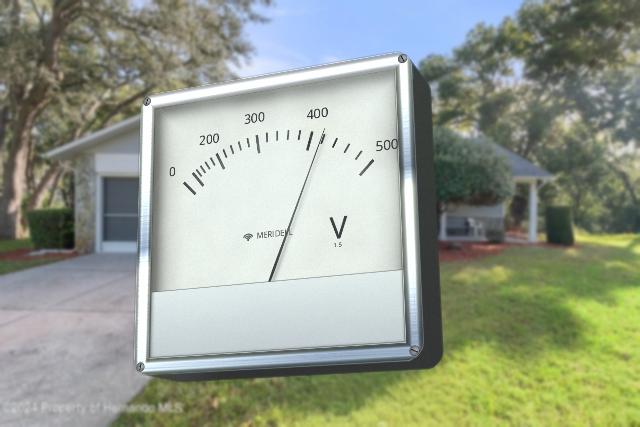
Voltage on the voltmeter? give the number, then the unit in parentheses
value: 420 (V)
